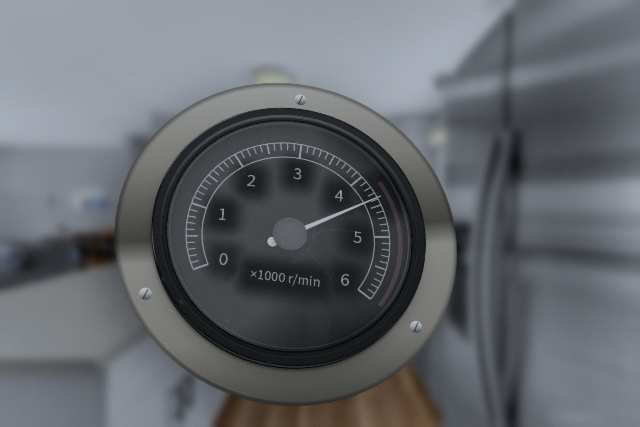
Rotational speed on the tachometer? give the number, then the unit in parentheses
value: 4400 (rpm)
